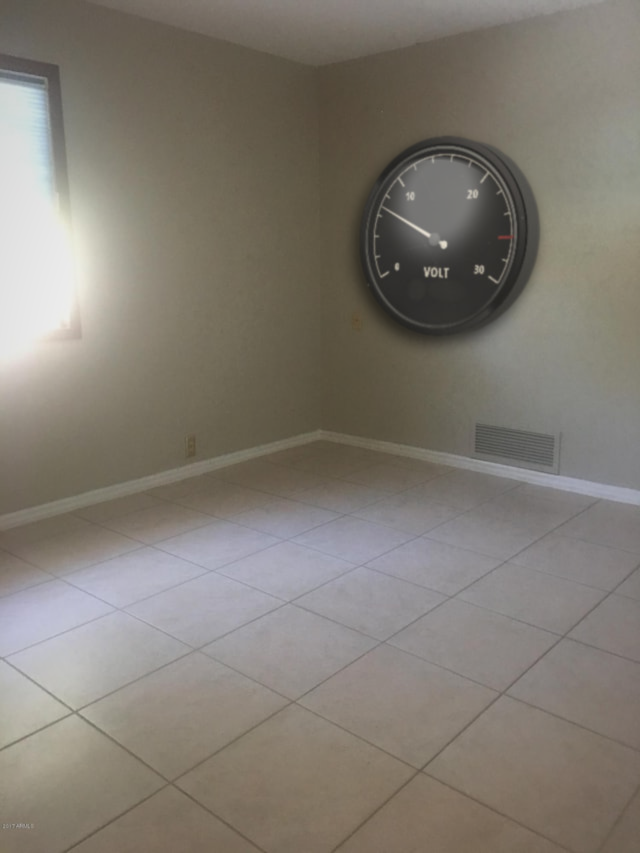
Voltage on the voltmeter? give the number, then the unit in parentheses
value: 7 (V)
